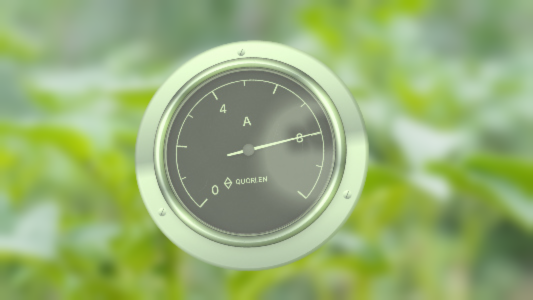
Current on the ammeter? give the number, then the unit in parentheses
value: 8 (A)
